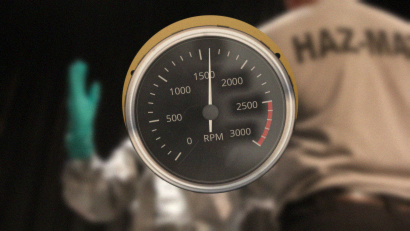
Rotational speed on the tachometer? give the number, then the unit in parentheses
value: 1600 (rpm)
